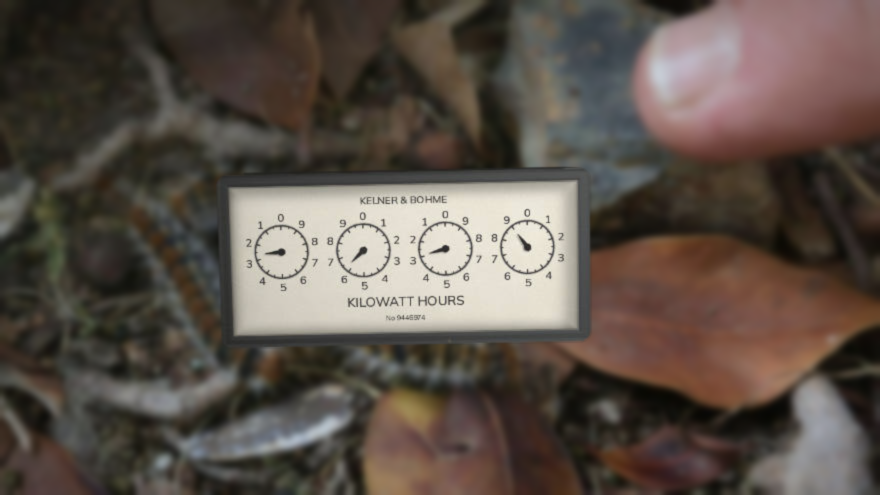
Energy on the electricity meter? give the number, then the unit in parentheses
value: 2629 (kWh)
